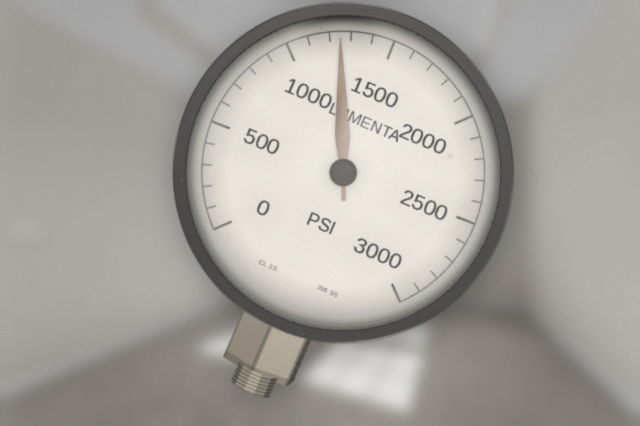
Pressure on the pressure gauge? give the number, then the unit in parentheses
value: 1250 (psi)
